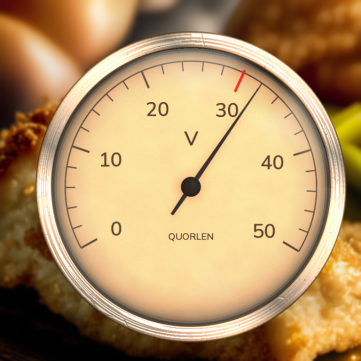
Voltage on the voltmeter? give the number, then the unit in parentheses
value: 32 (V)
